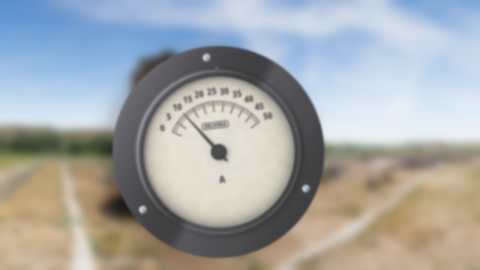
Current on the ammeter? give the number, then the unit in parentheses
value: 10 (A)
